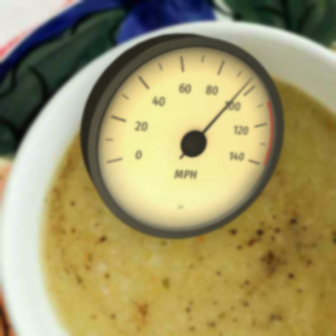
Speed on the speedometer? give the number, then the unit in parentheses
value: 95 (mph)
